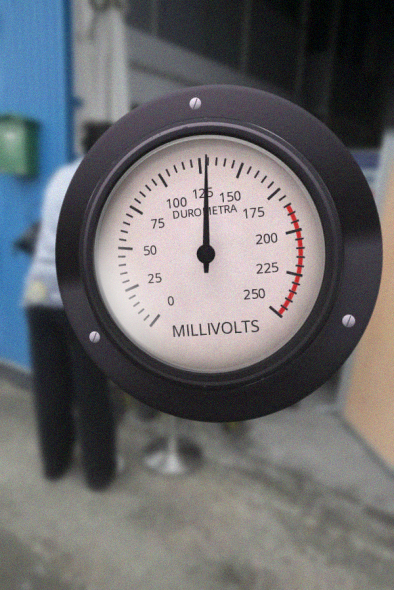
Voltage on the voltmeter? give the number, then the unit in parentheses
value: 130 (mV)
